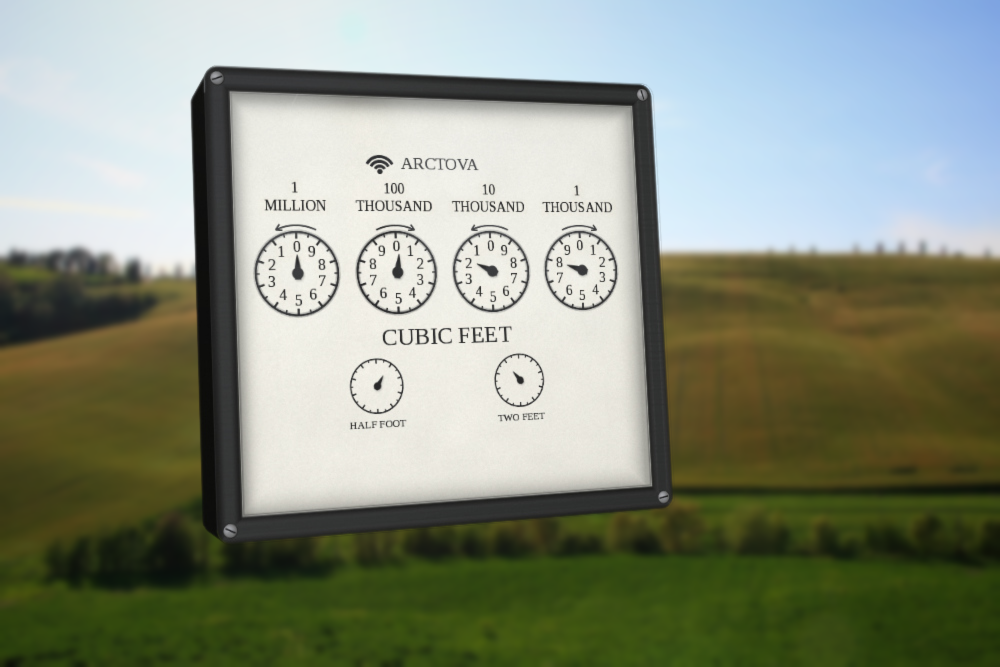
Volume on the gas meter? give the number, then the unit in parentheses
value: 1800 (ft³)
